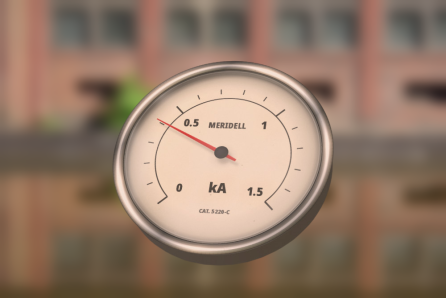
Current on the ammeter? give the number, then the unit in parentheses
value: 0.4 (kA)
